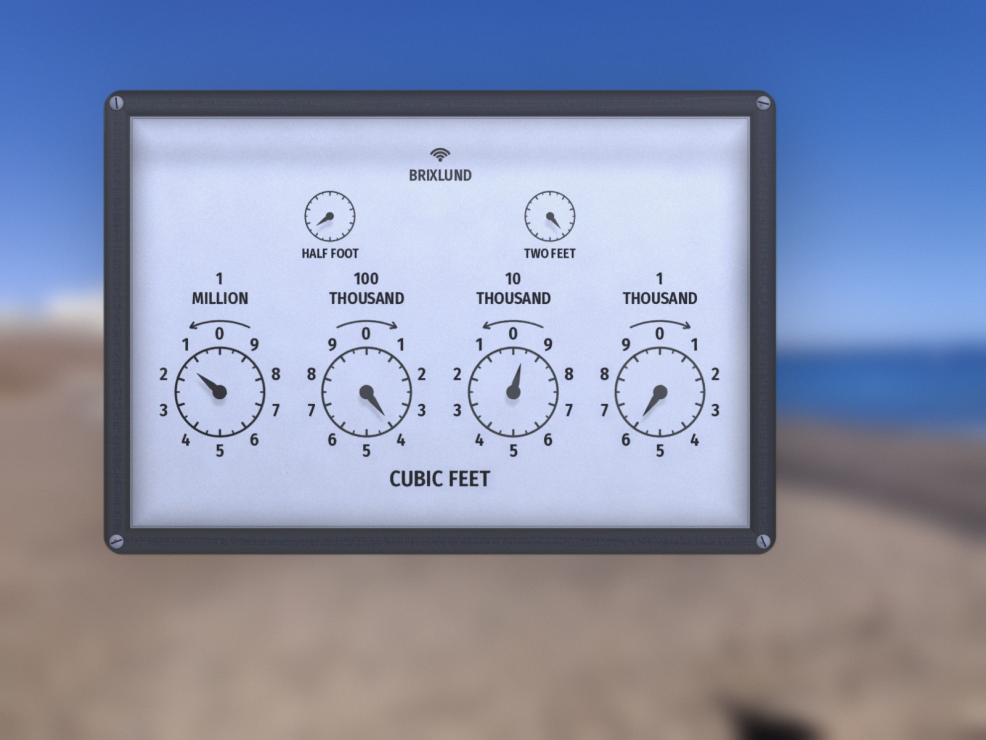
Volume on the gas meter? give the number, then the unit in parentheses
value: 139600 (ft³)
